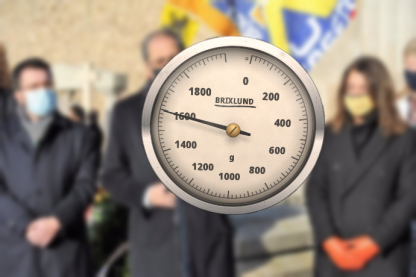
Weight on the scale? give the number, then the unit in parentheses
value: 1600 (g)
